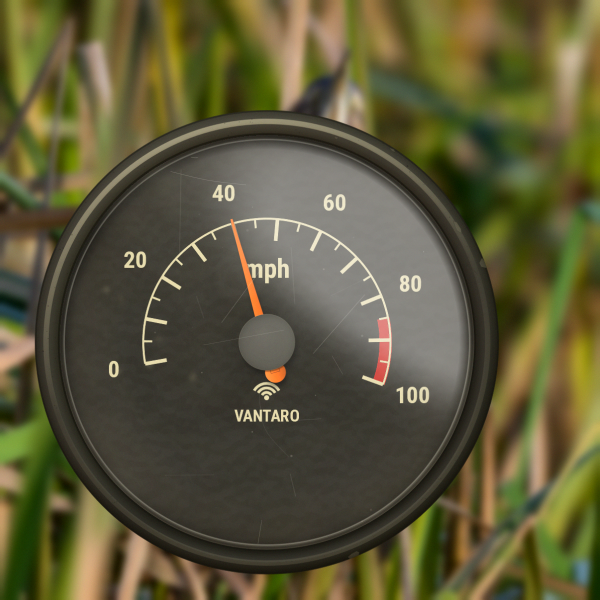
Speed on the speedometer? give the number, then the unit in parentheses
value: 40 (mph)
